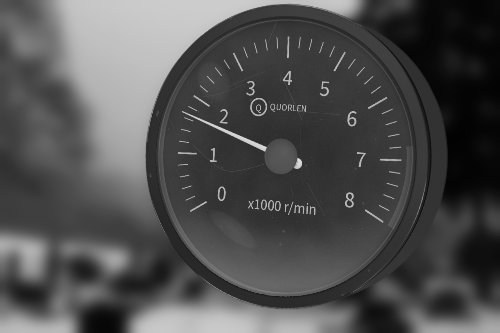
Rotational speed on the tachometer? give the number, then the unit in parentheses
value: 1700 (rpm)
